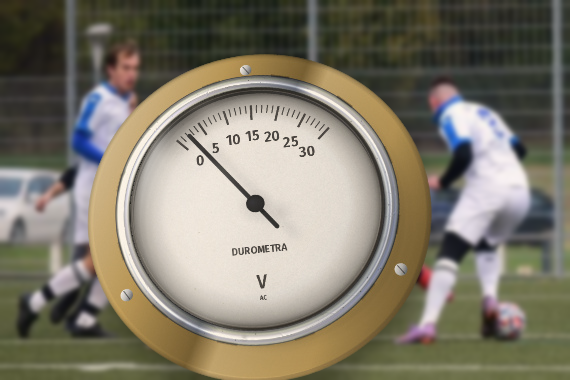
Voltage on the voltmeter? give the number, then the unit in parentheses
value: 2 (V)
